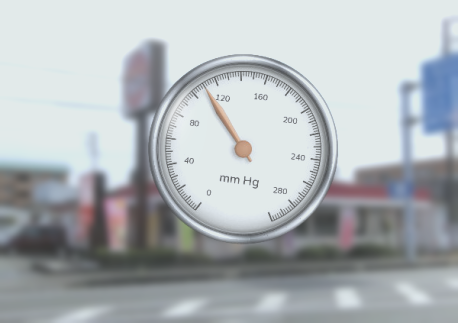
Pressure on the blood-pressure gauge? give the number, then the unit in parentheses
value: 110 (mmHg)
